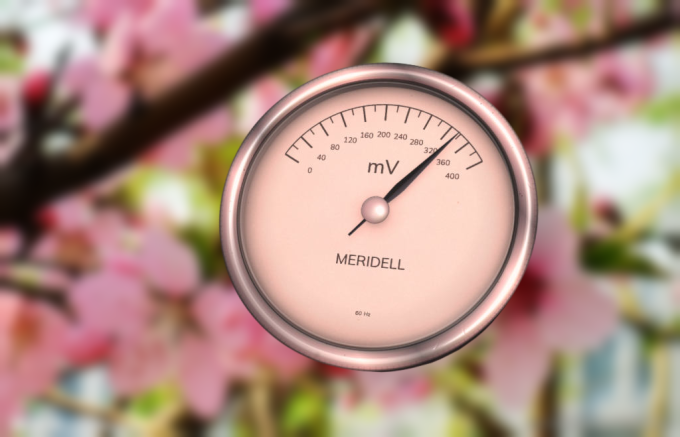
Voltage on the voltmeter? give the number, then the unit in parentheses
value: 340 (mV)
